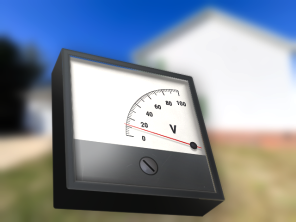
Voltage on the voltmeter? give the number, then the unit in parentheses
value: 10 (V)
